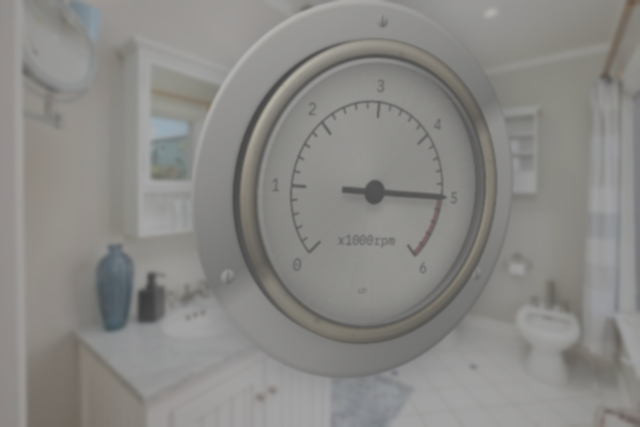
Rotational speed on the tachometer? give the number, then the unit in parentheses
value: 5000 (rpm)
